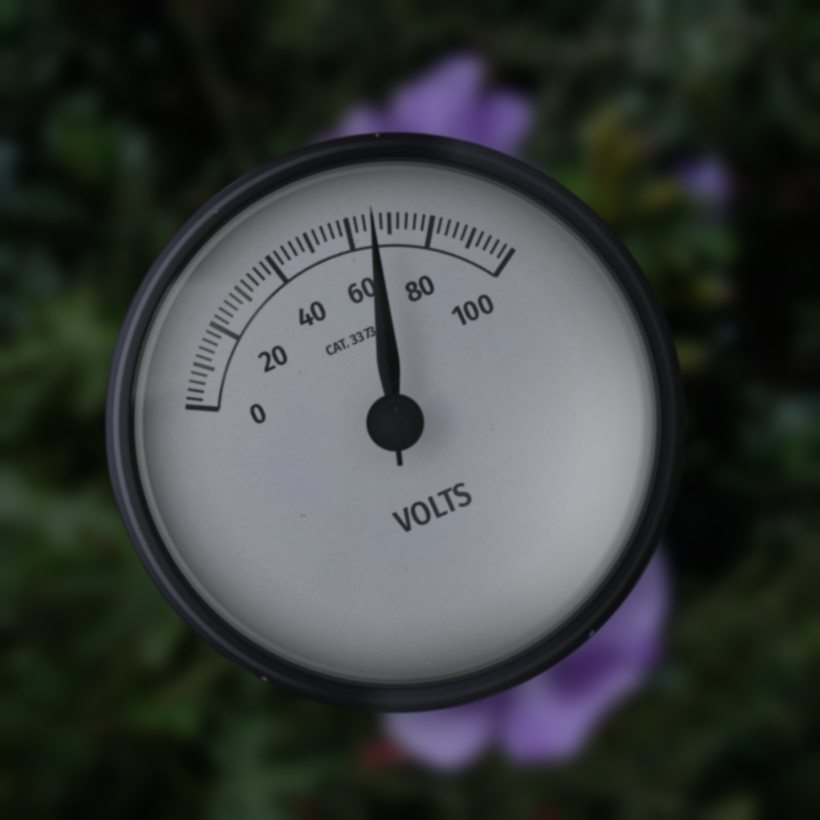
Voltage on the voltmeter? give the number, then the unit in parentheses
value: 66 (V)
